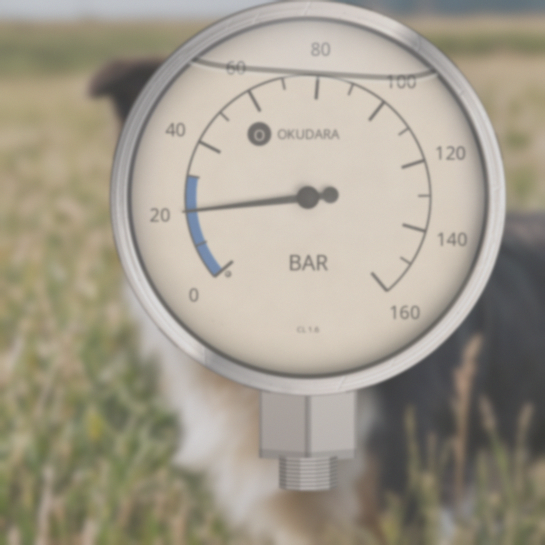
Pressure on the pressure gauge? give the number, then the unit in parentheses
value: 20 (bar)
